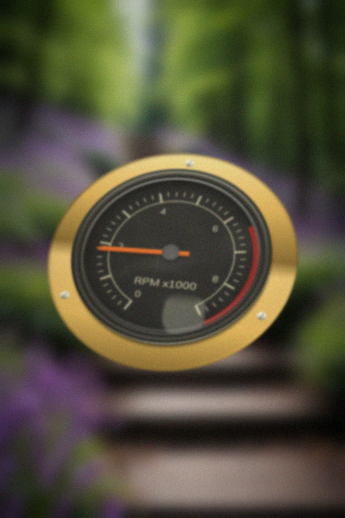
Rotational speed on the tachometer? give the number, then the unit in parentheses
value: 1800 (rpm)
